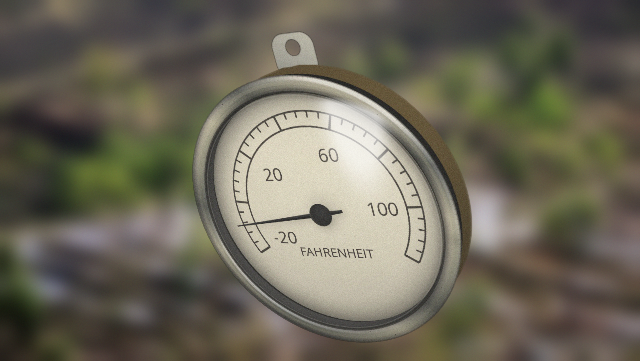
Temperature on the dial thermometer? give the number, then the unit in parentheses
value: -8 (°F)
